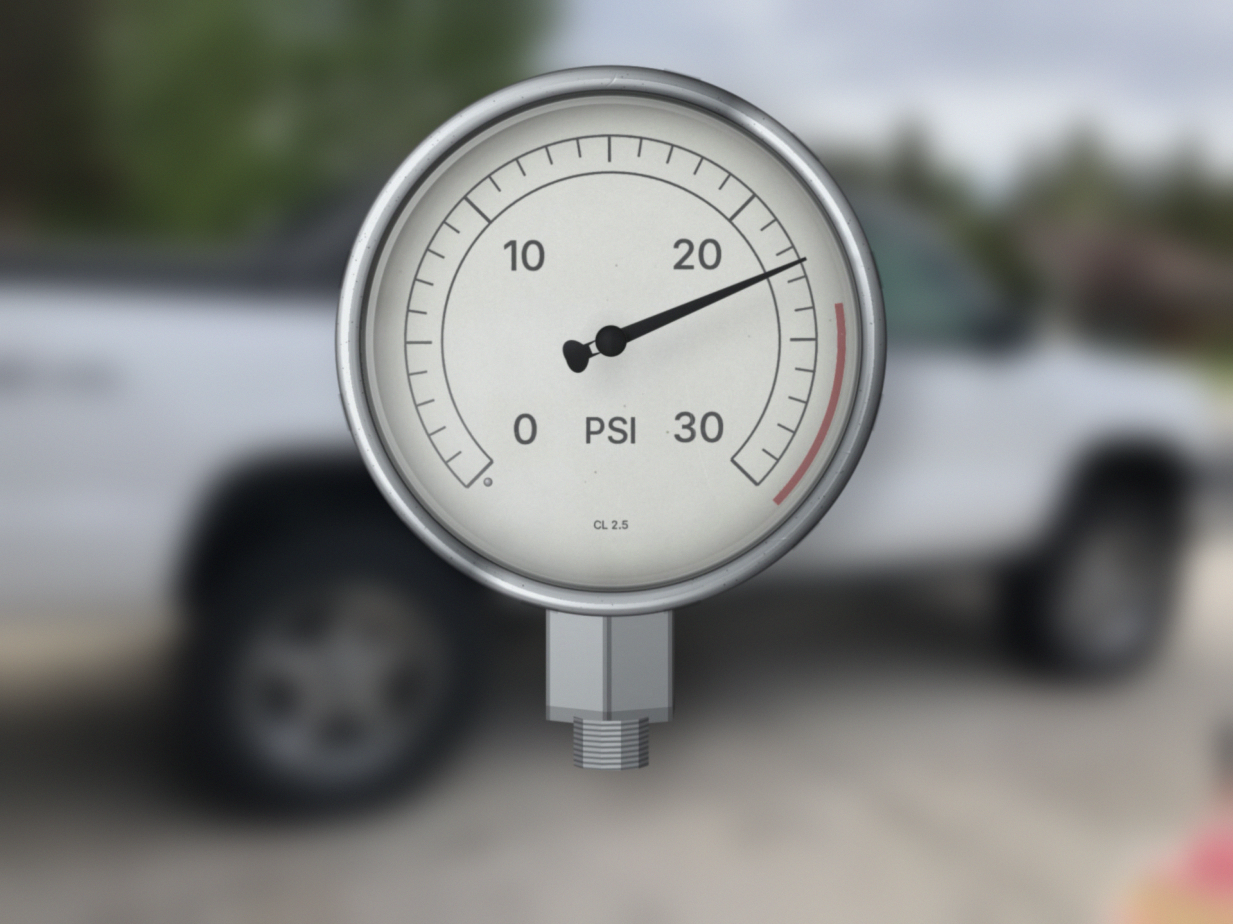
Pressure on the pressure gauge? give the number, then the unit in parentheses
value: 22.5 (psi)
